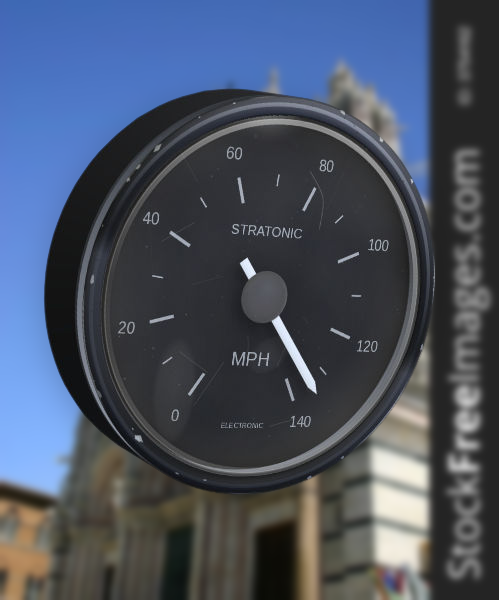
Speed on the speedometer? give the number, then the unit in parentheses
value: 135 (mph)
